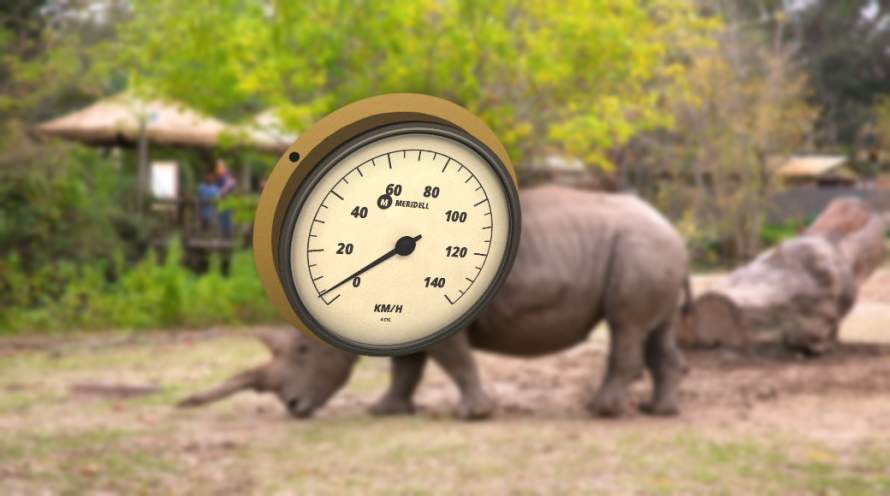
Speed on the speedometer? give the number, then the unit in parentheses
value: 5 (km/h)
